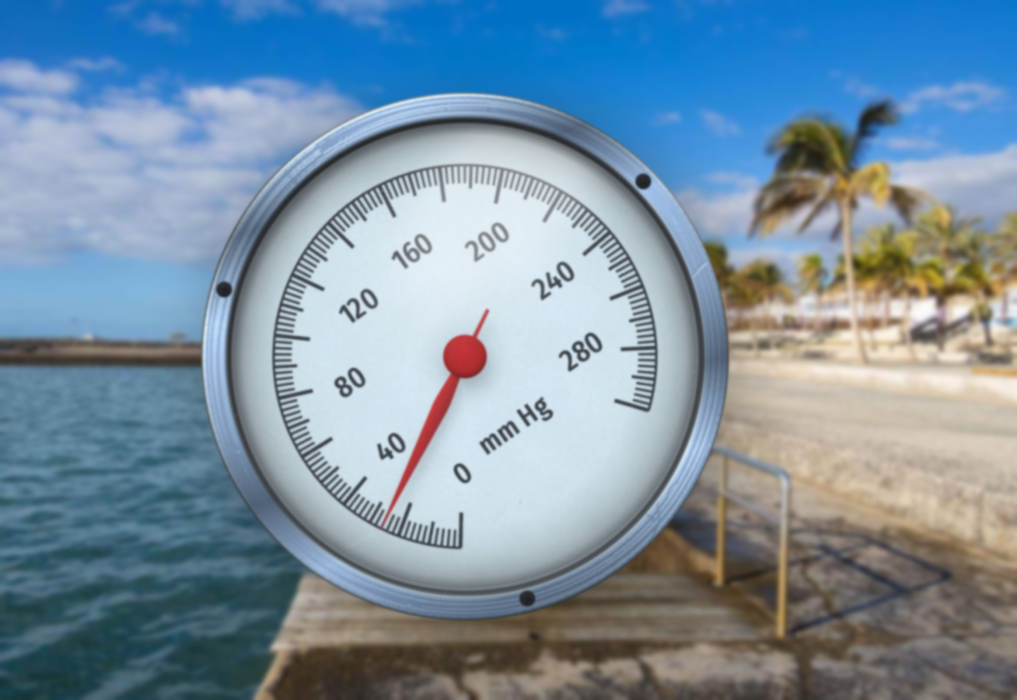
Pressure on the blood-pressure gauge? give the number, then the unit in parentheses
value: 26 (mmHg)
